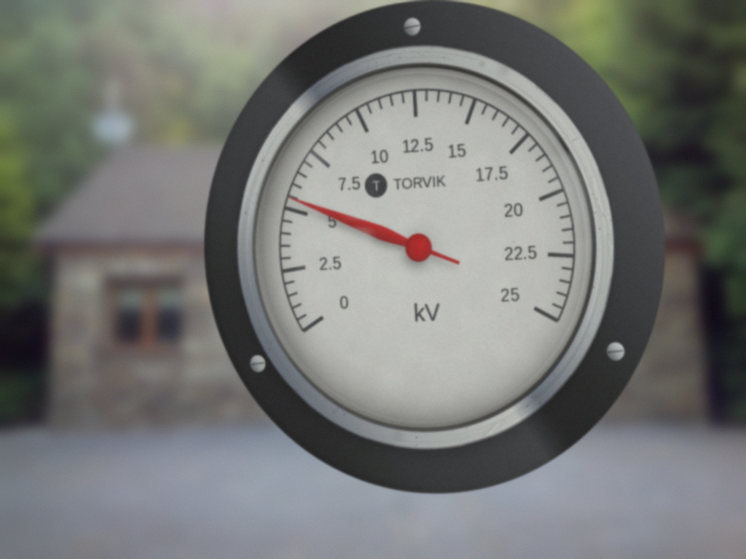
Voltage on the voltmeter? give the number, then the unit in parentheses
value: 5.5 (kV)
